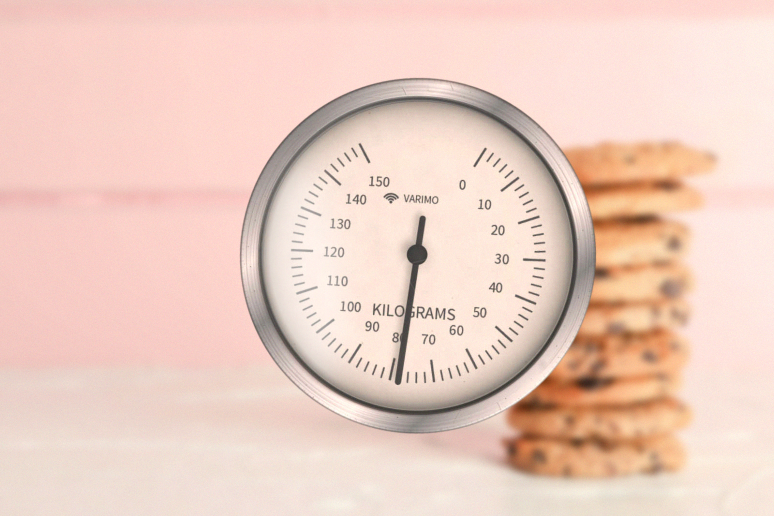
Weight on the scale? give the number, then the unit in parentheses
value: 78 (kg)
